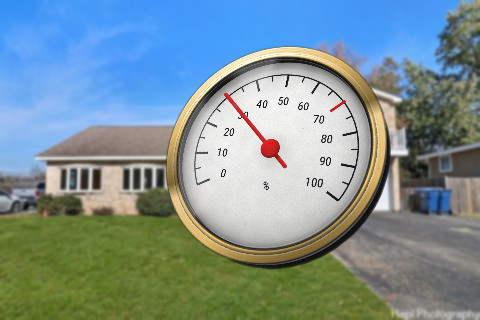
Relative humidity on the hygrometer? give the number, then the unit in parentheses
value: 30 (%)
